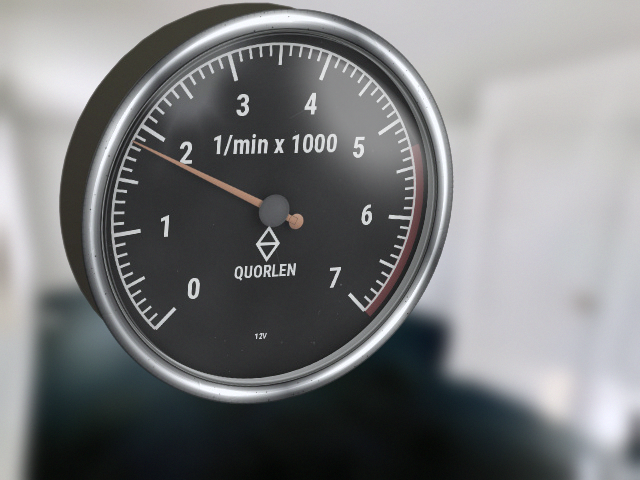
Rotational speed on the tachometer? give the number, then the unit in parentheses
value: 1850 (rpm)
